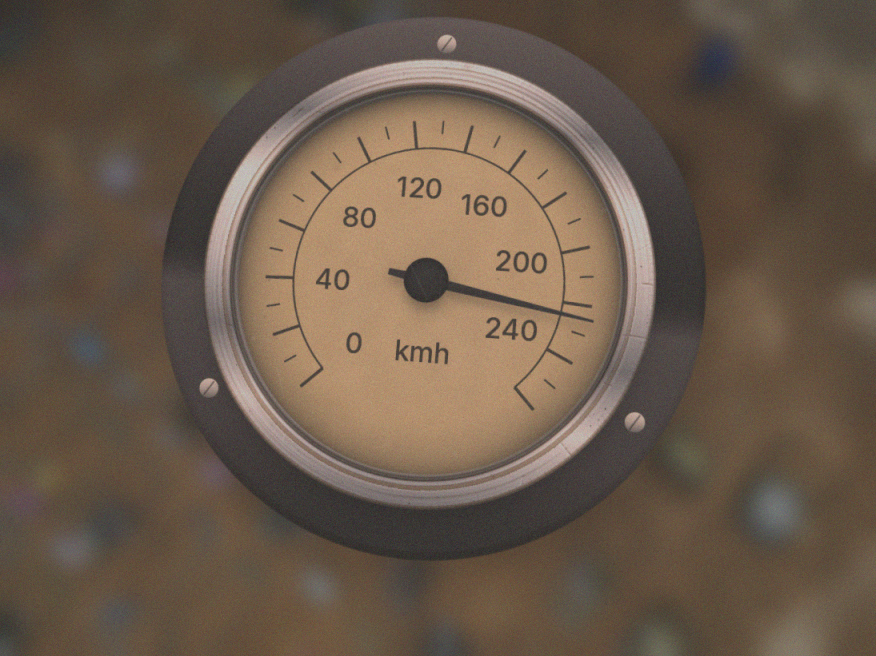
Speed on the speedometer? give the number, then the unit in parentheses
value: 225 (km/h)
